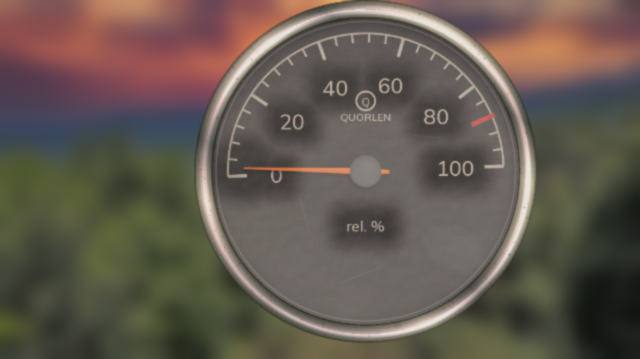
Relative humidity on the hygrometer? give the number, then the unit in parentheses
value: 2 (%)
